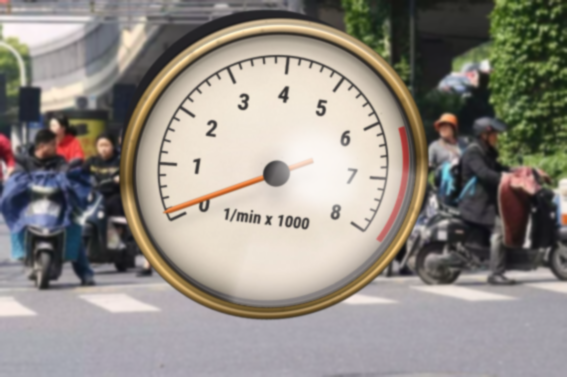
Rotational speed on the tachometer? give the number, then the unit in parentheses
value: 200 (rpm)
